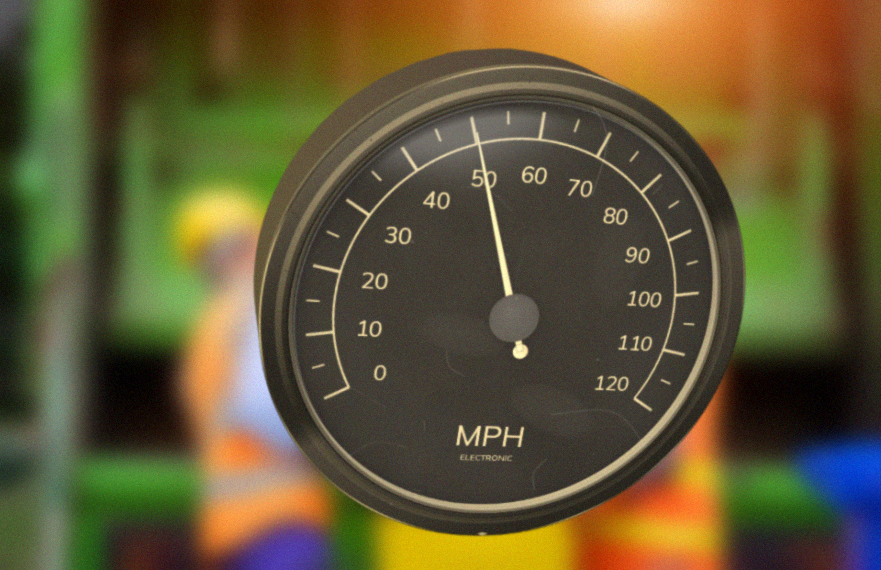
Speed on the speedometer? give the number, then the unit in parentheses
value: 50 (mph)
